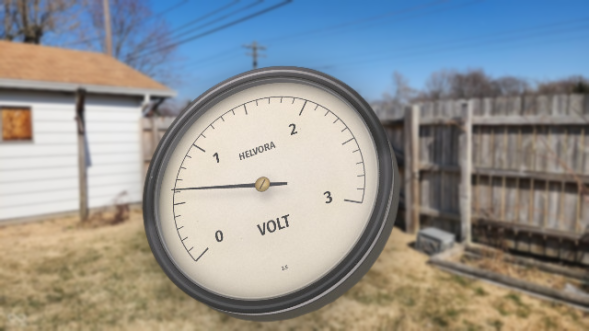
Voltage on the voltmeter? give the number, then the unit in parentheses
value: 0.6 (V)
